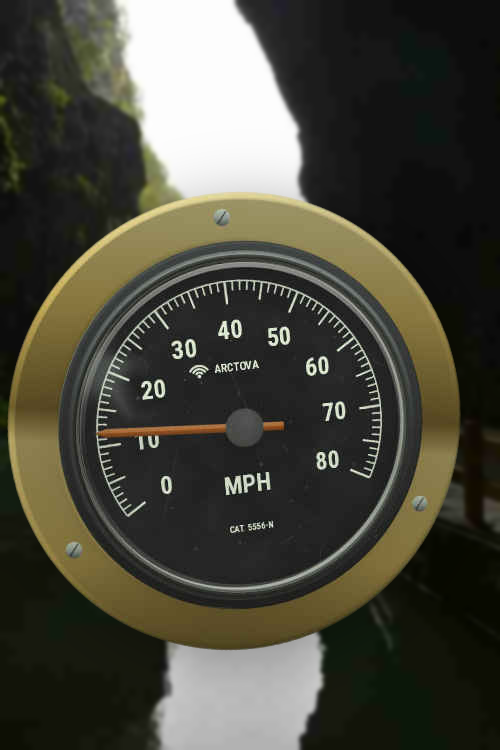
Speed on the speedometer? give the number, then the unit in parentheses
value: 12 (mph)
